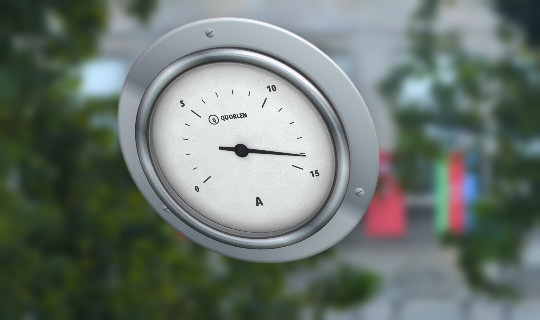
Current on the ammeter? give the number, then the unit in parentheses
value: 14 (A)
